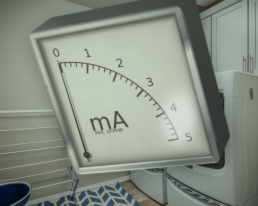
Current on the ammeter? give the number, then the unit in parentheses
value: 0 (mA)
